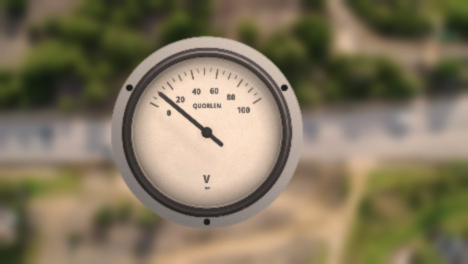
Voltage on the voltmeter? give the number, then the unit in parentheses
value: 10 (V)
